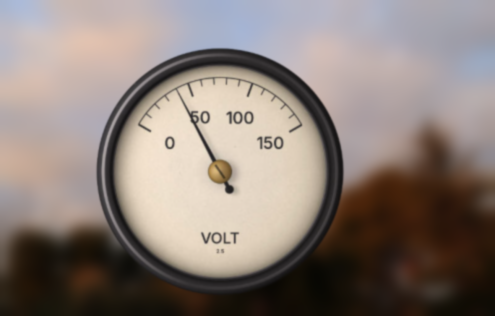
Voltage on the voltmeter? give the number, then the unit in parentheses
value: 40 (V)
